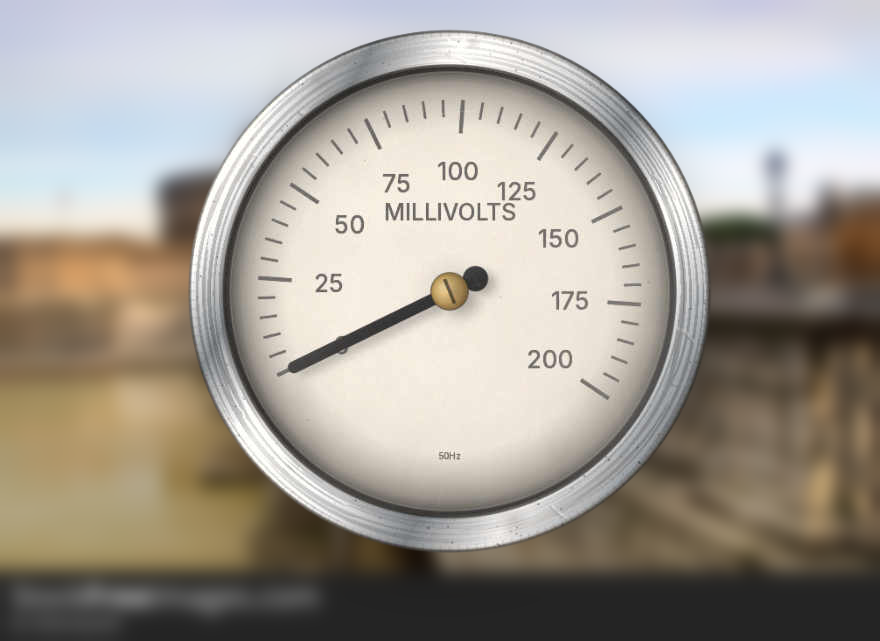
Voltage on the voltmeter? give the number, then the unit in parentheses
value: 0 (mV)
